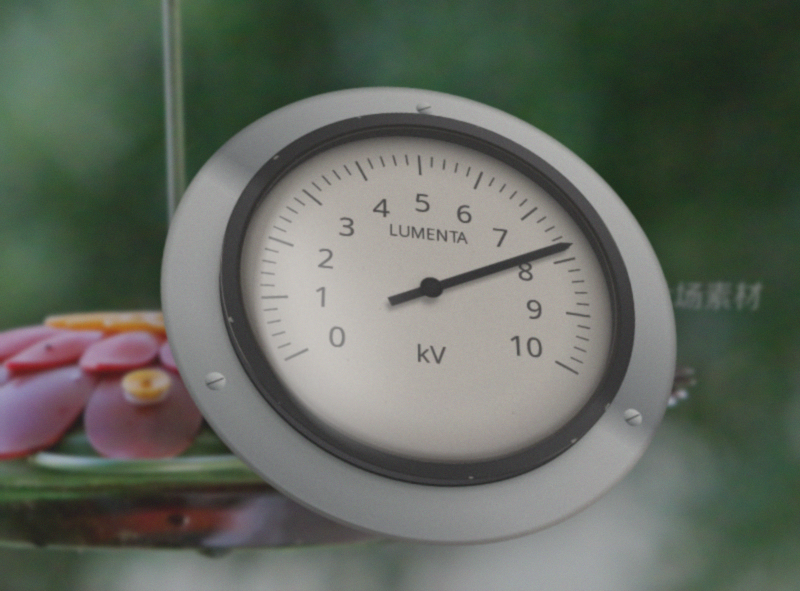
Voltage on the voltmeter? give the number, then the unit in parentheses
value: 7.8 (kV)
